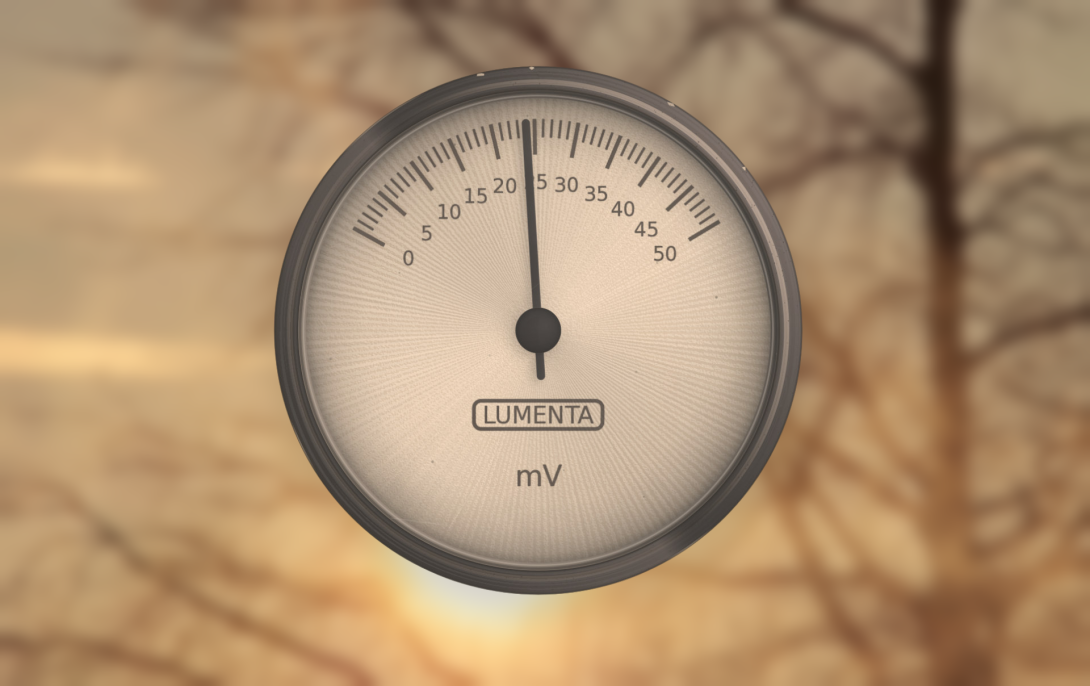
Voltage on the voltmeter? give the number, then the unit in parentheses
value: 24 (mV)
